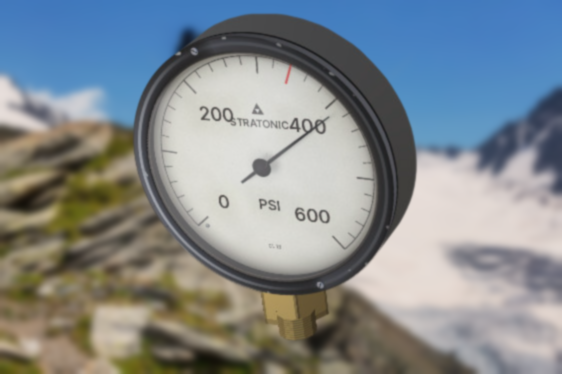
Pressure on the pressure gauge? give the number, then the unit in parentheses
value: 410 (psi)
